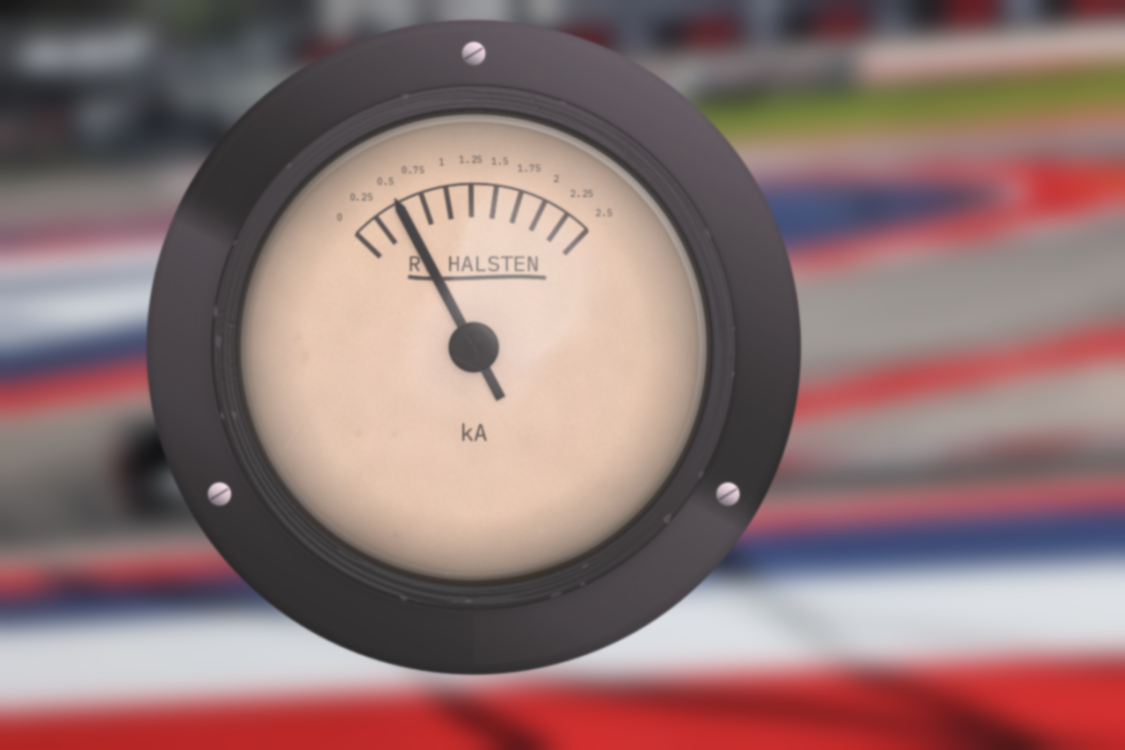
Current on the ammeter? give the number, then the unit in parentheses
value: 0.5 (kA)
